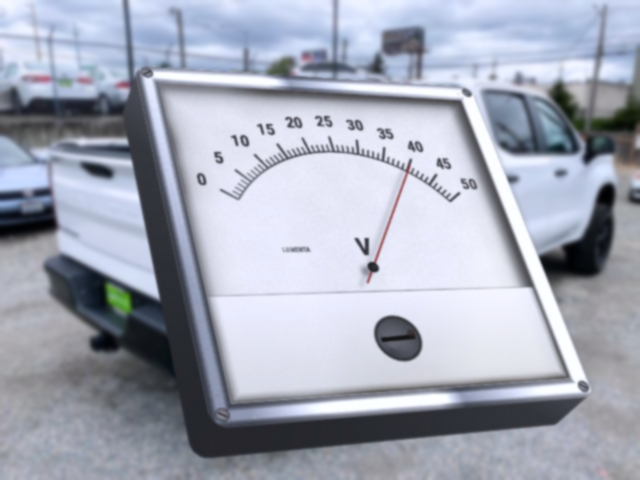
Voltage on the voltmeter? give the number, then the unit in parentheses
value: 40 (V)
